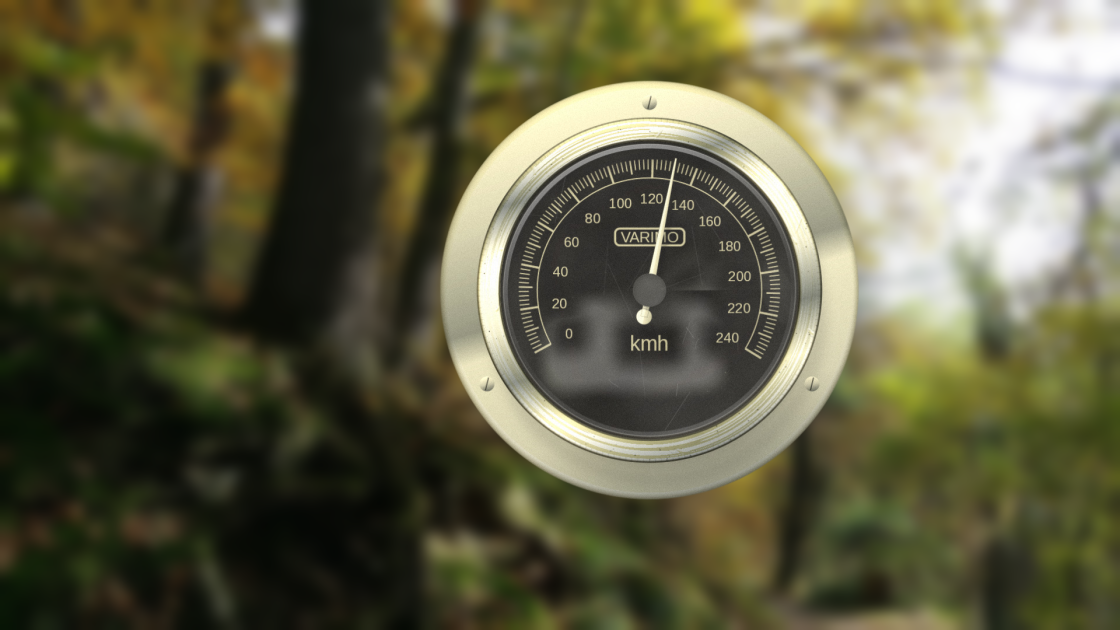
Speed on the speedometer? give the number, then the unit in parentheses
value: 130 (km/h)
